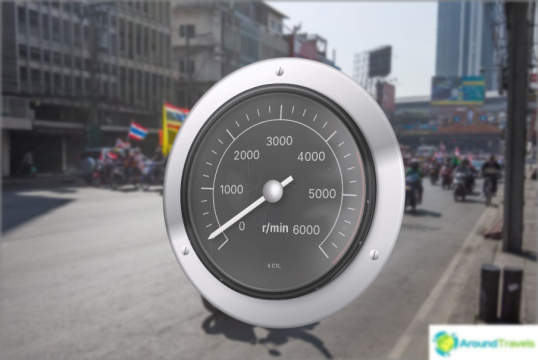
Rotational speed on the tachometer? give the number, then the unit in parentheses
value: 200 (rpm)
